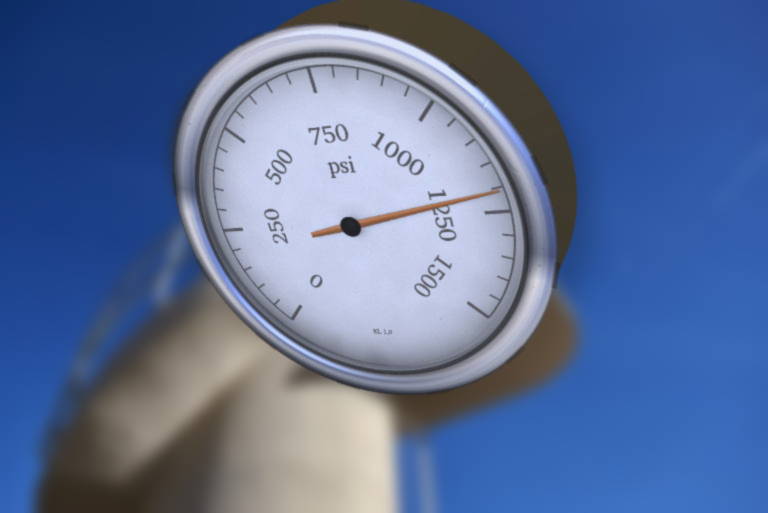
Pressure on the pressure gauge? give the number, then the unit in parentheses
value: 1200 (psi)
